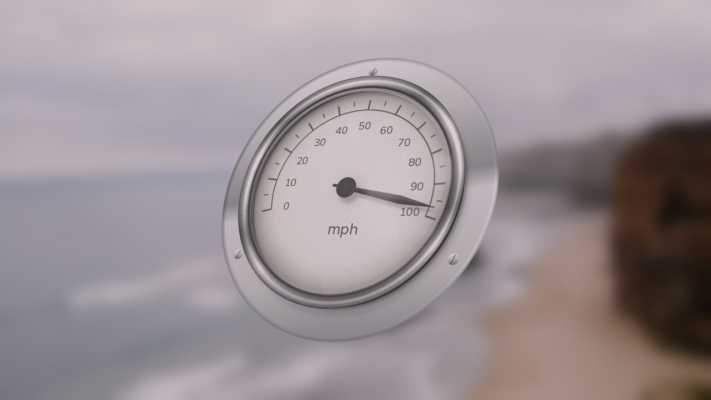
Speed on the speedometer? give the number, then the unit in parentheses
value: 97.5 (mph)
